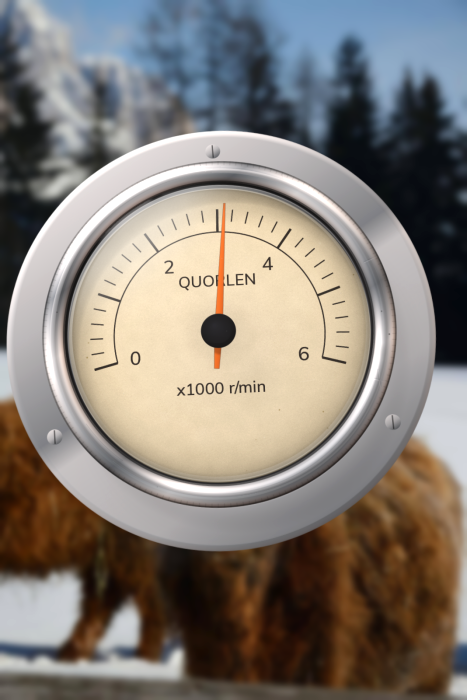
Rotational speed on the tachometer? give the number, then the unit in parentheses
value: 3100 (rpm)
